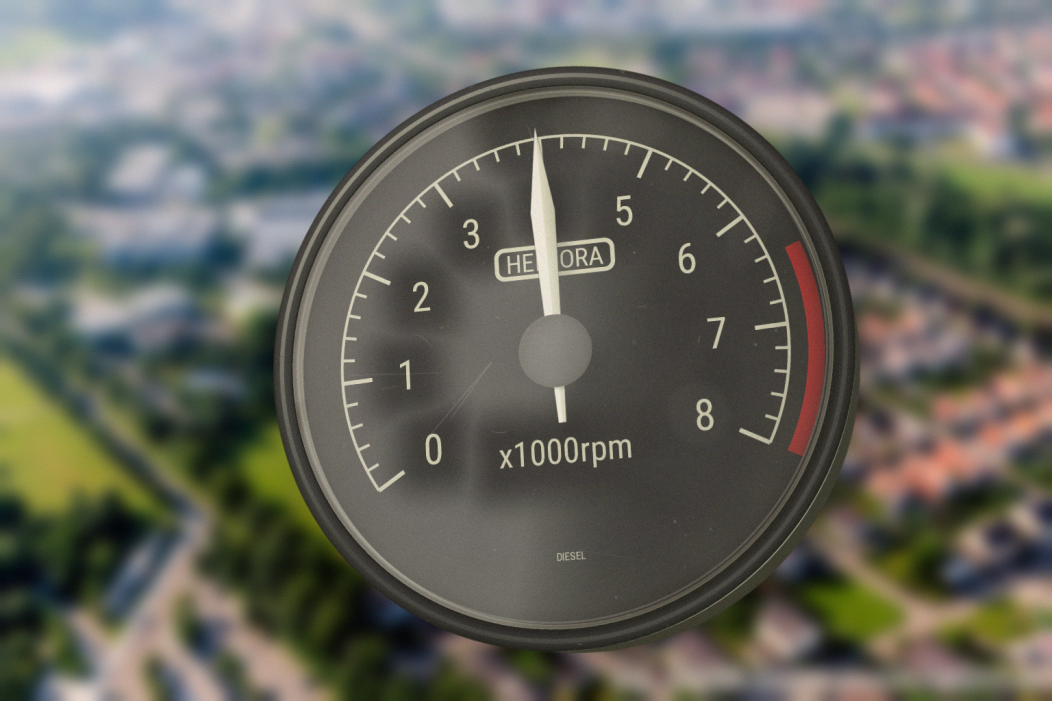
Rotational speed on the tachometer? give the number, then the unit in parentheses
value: 4000 (rpm)
